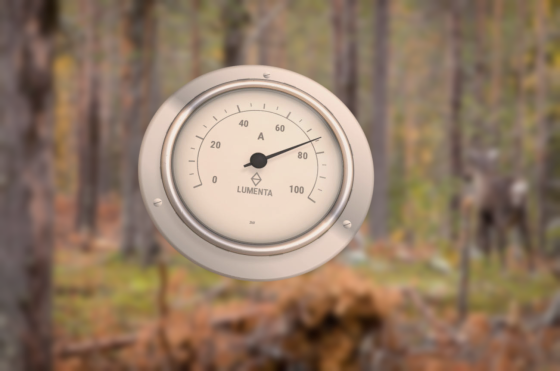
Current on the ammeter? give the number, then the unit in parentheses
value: 75 (A)
